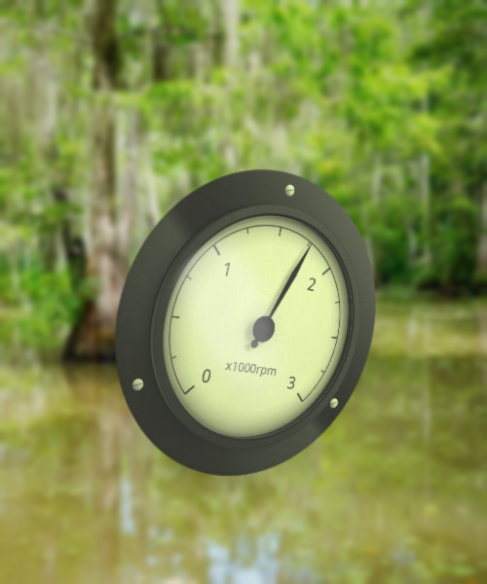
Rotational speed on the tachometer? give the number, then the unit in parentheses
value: 1750 (rpm)
